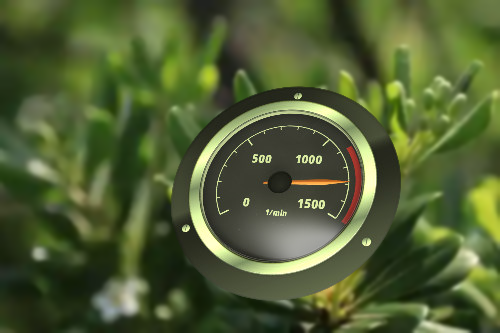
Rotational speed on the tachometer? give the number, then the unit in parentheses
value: 1300 (rpm)
